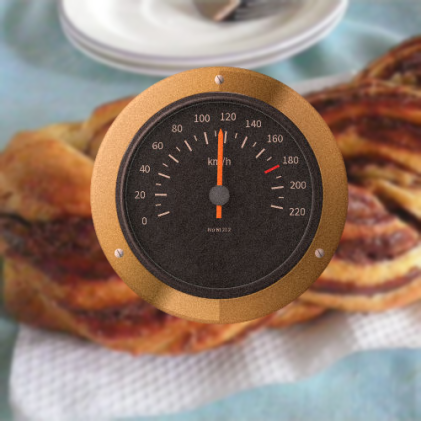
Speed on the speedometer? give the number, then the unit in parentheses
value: 115 (km/h)
